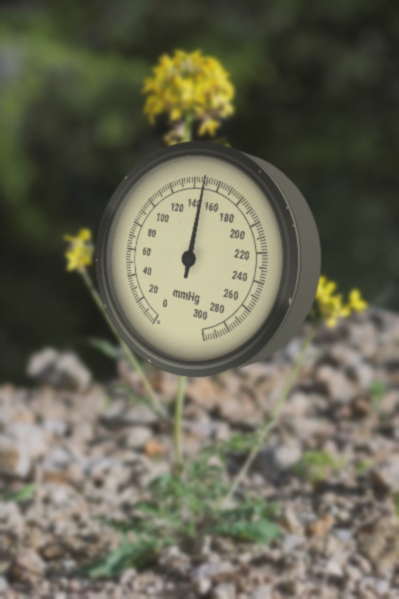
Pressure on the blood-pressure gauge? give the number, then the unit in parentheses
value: 150 (mmHg)
